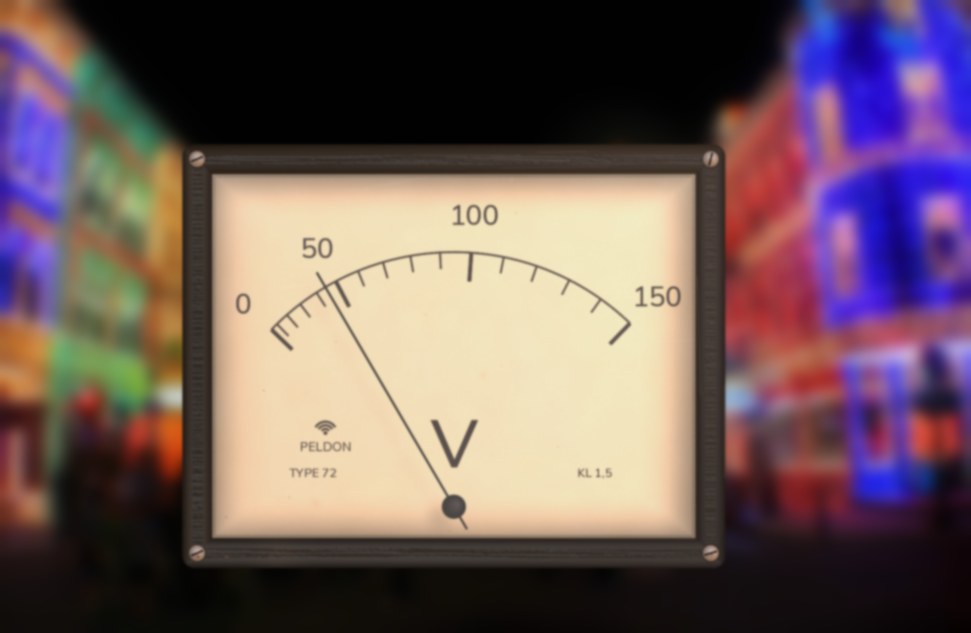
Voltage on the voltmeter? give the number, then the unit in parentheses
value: 45 (V)
